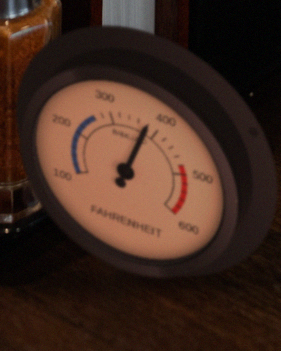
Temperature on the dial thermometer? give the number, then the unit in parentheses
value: 380 (°F)
